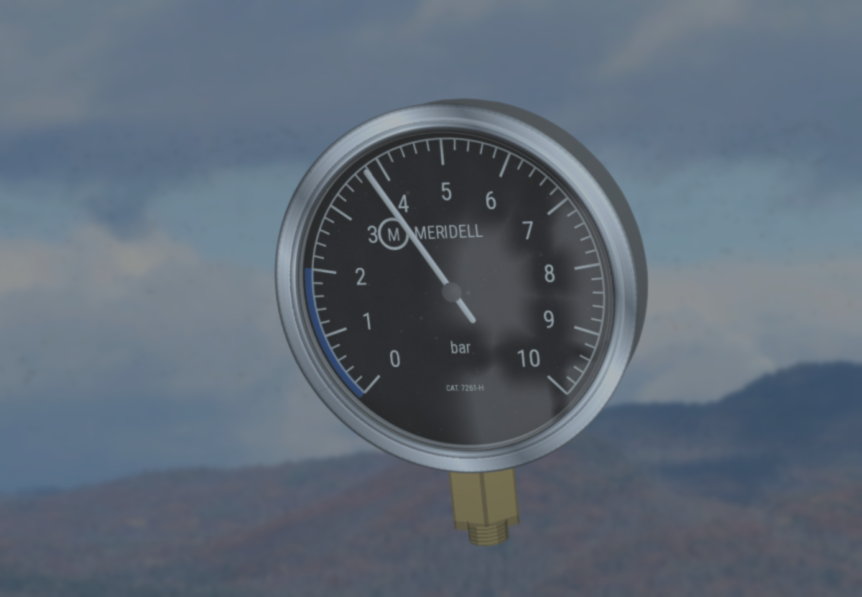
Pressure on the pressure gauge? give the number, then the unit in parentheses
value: 3.8 (bar)
